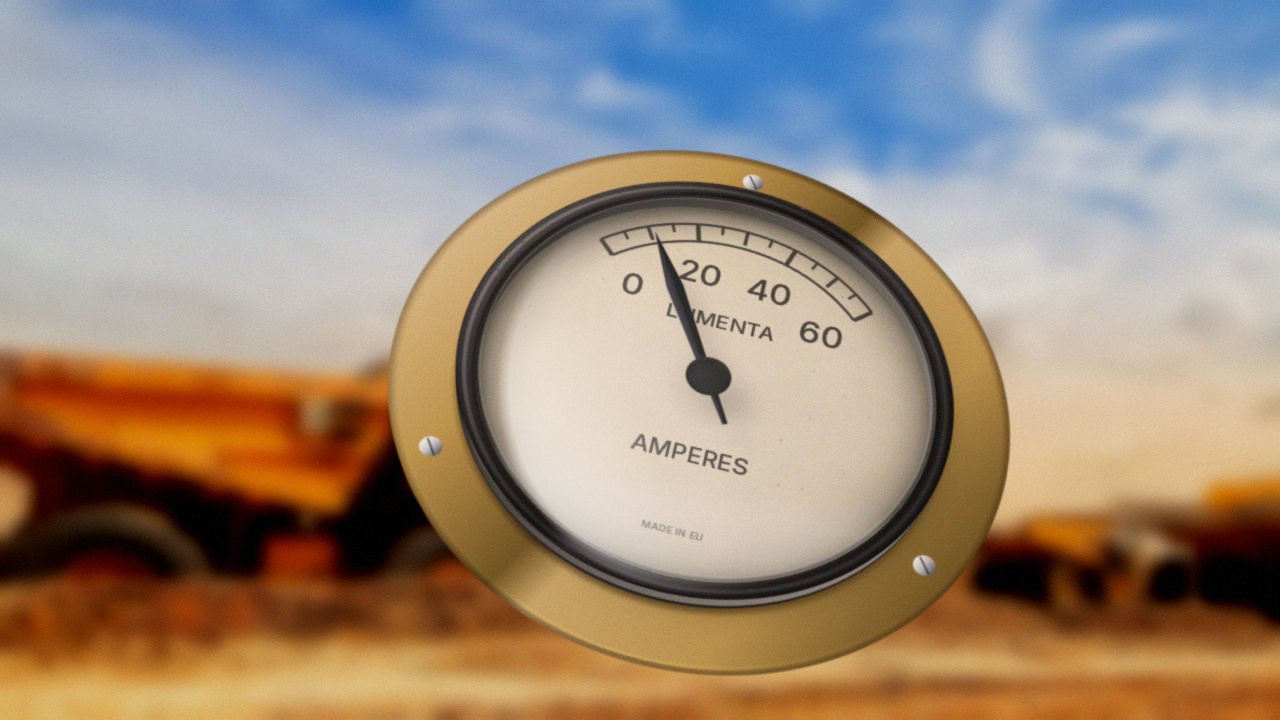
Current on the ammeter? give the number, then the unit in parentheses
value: 10 (A)
